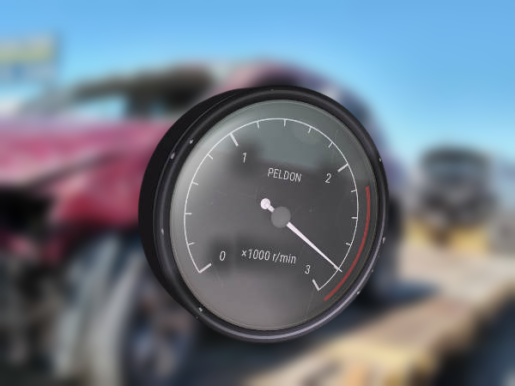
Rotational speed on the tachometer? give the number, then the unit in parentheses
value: 2800 (rpm)
